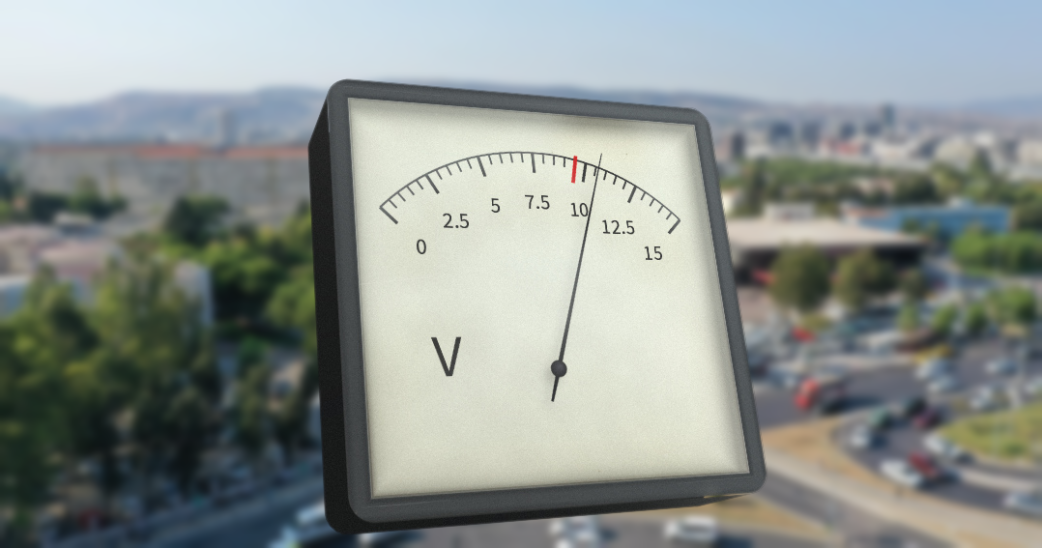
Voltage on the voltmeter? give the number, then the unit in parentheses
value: 10.5 (V)
